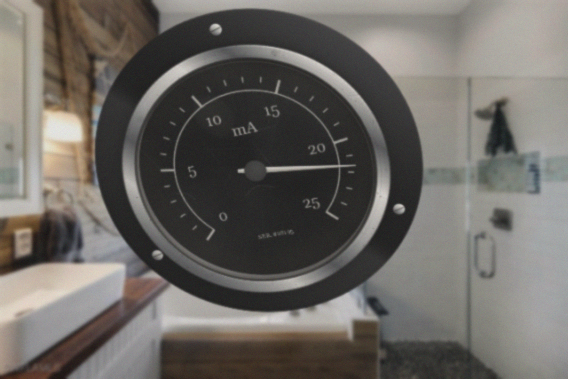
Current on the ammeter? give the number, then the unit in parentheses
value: 21.5 (mA)
